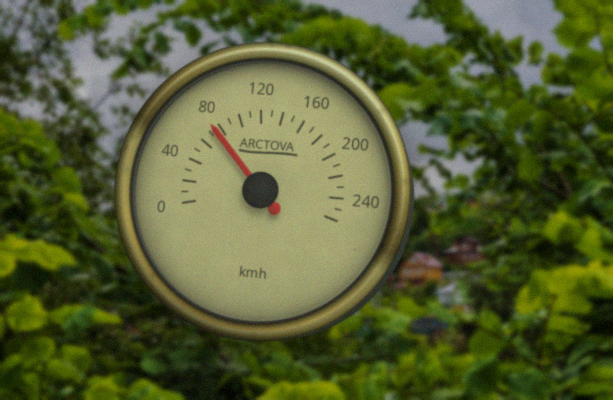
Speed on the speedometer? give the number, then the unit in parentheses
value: 75 (km/h)
